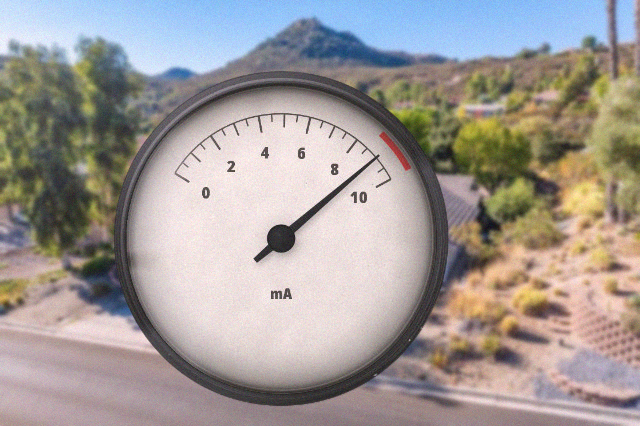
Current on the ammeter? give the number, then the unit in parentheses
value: 9 (mA)
